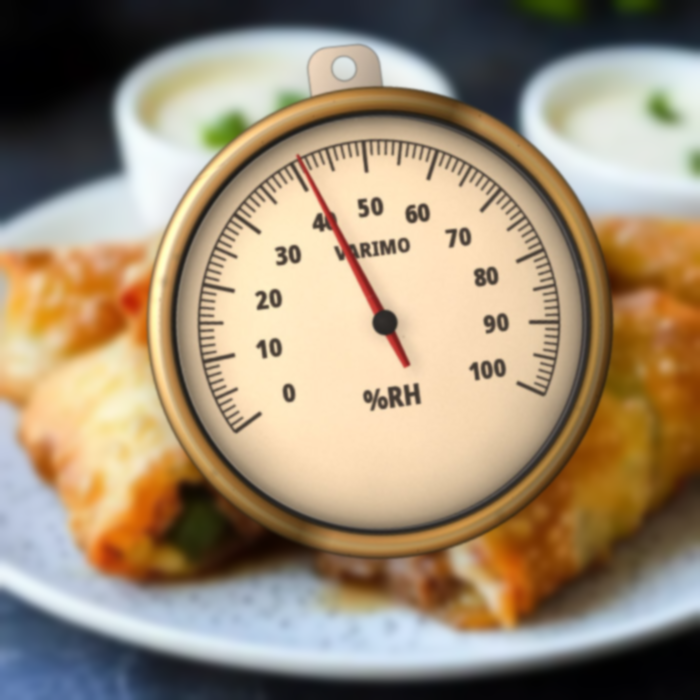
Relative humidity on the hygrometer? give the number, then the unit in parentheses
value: 41 (%)
